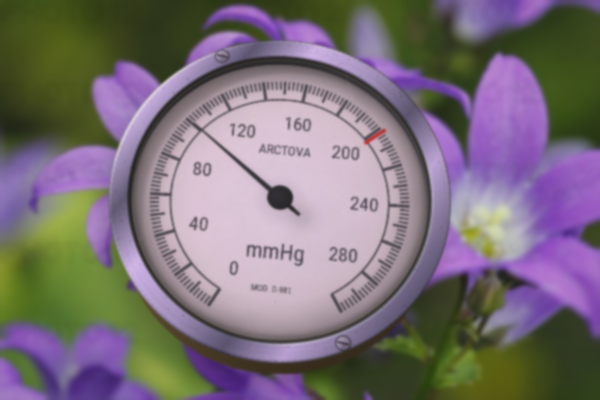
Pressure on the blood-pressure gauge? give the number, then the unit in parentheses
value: 100 (mmHg)
